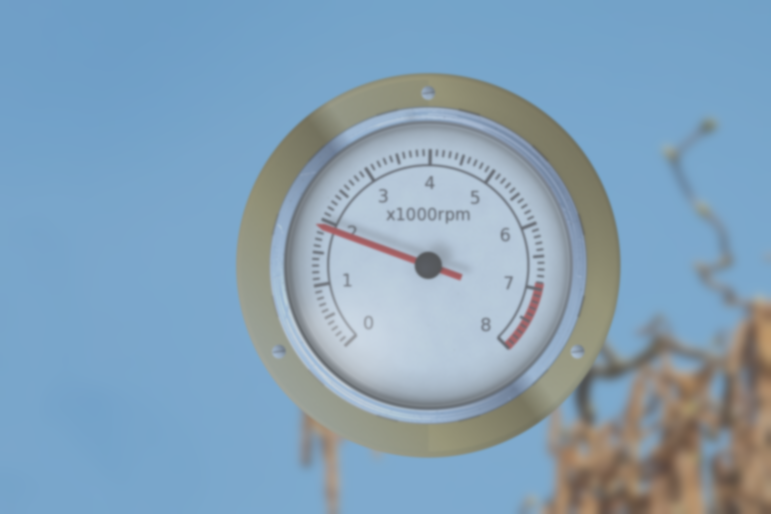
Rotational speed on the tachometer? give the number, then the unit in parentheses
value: 1900 (rpm)
